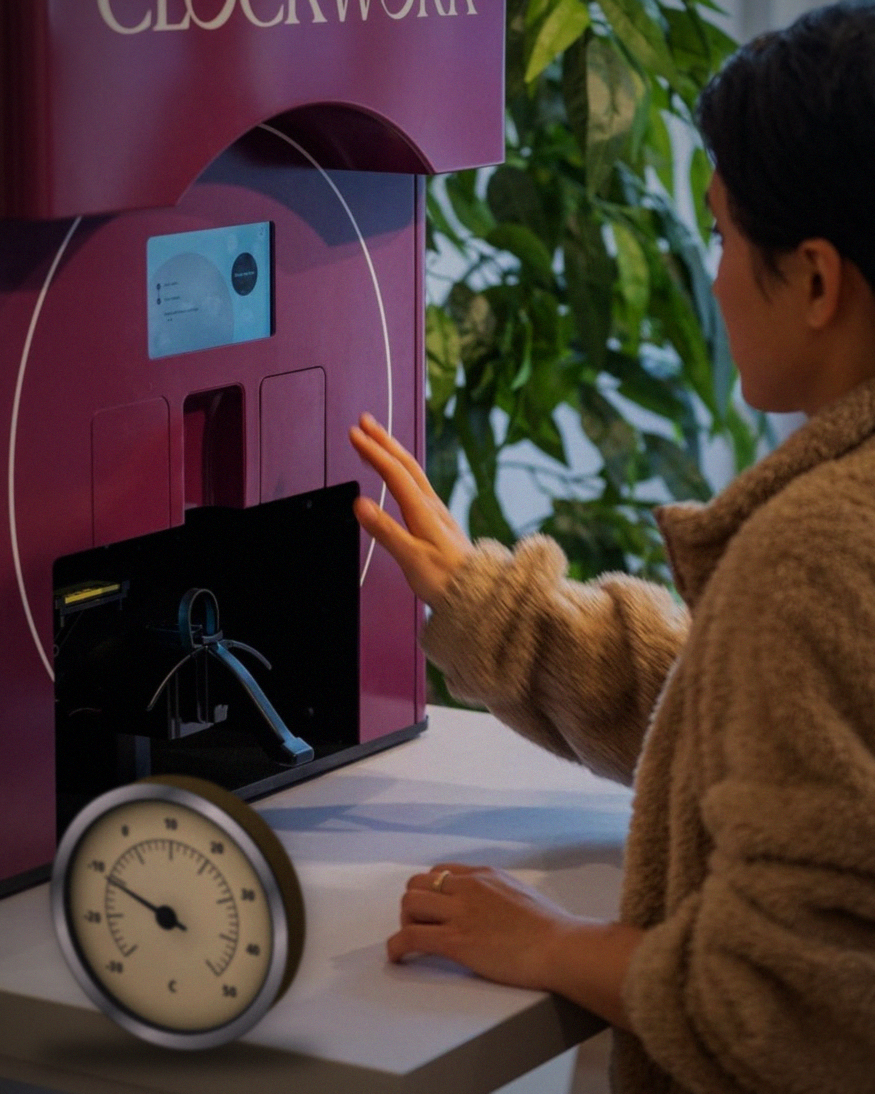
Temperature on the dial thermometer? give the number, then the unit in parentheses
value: -10 (°C)
